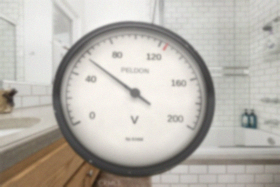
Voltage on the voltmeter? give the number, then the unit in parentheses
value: 55 (V)
